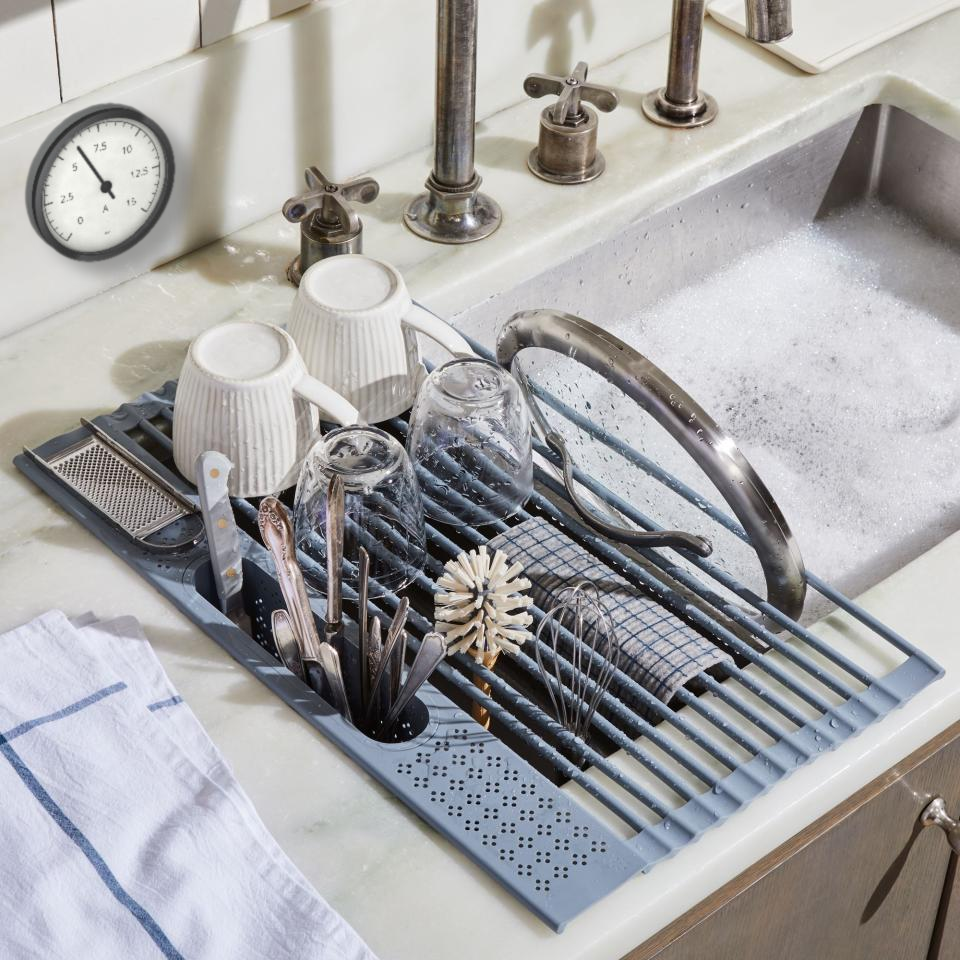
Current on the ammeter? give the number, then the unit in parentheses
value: 6 (A)
